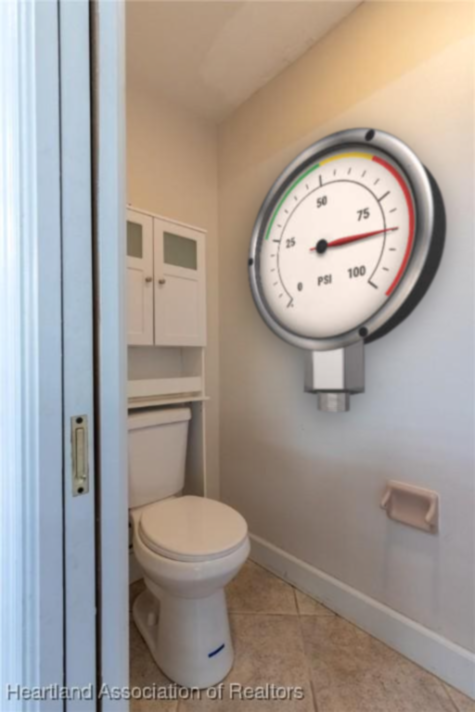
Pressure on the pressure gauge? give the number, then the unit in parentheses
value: 85 (psi)
